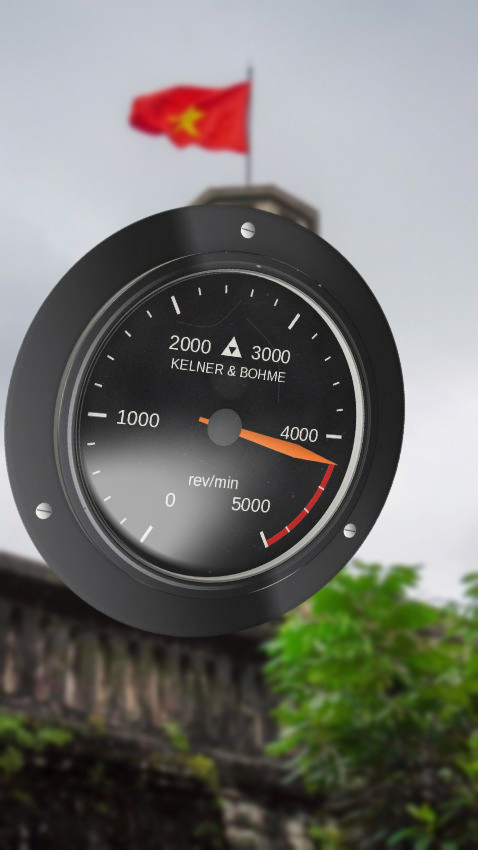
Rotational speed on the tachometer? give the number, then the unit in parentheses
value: 4200 (rpm)
